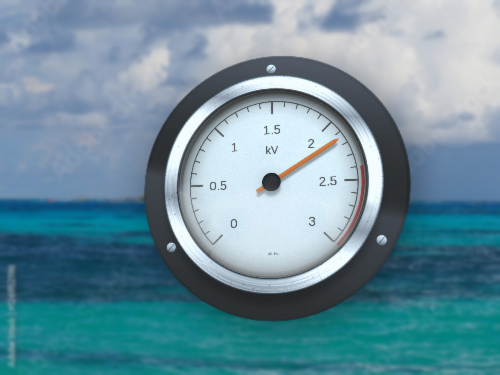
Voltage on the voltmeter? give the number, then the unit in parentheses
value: 2.15 (kV)
